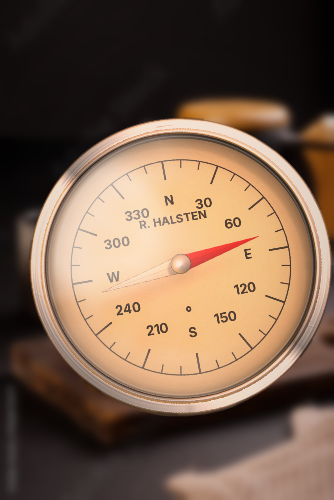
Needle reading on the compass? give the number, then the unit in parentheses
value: 80 (°)
